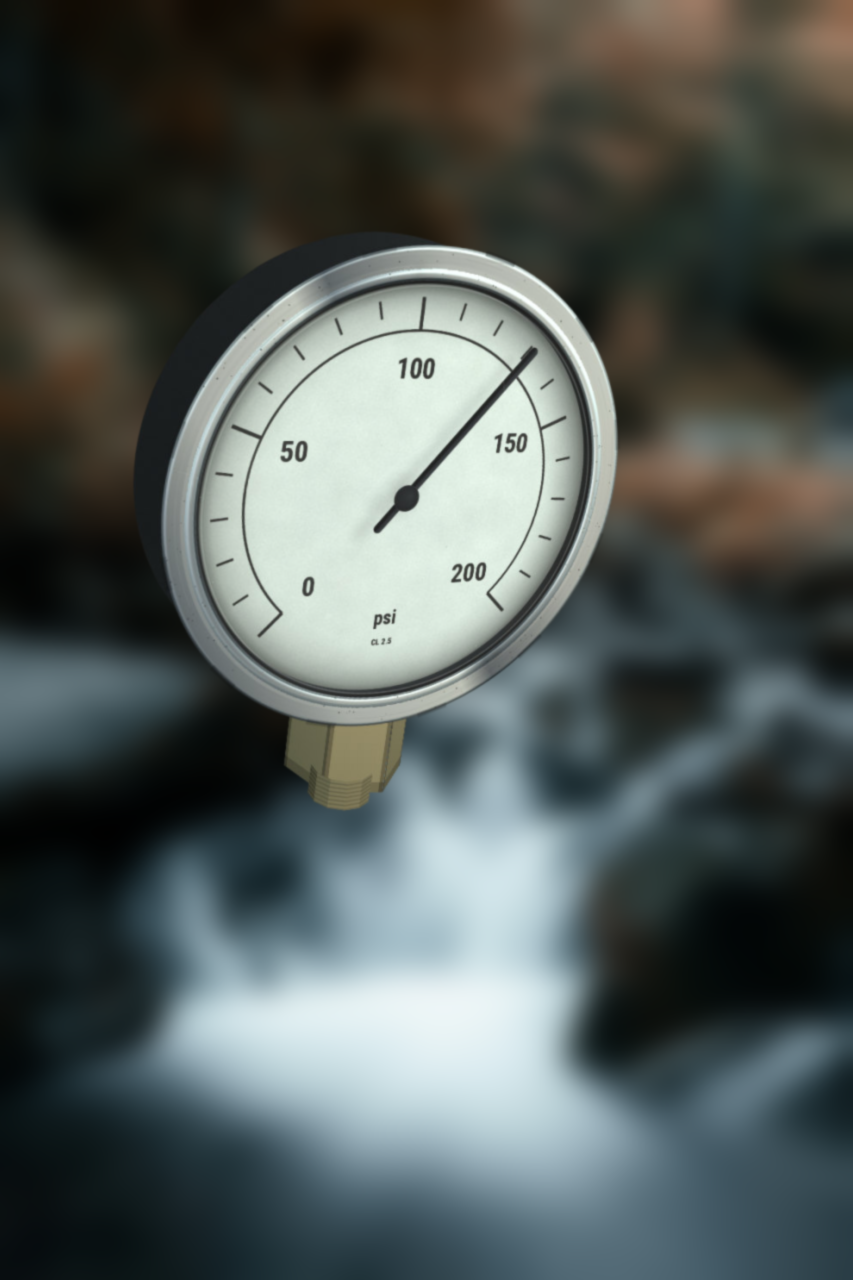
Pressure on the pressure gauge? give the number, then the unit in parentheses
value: 130 (psi)
